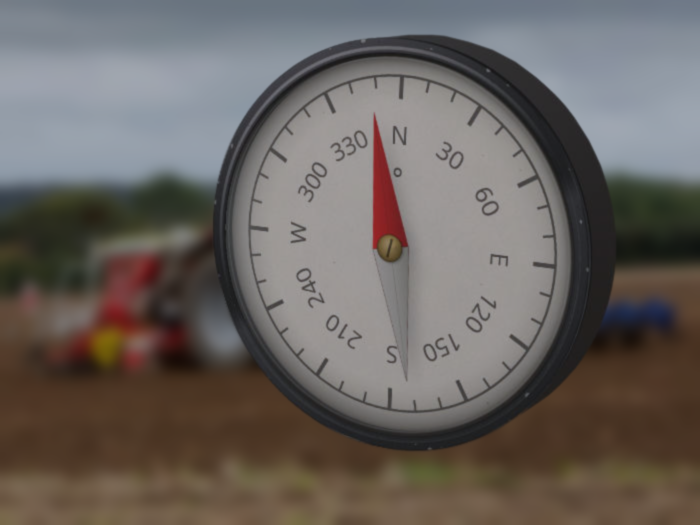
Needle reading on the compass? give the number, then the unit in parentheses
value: 350 (°)
